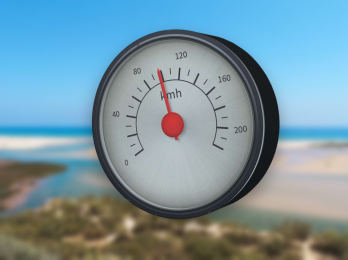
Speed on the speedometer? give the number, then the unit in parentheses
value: 100 (km/h)
